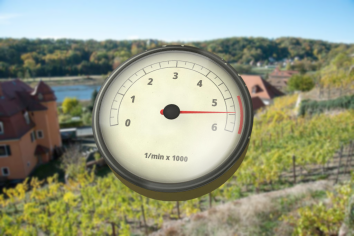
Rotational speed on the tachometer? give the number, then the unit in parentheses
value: 5500 (rpm)
